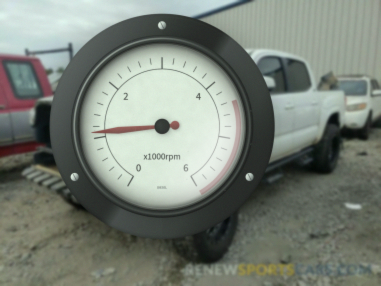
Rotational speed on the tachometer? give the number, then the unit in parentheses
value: 1100 (rpm)
